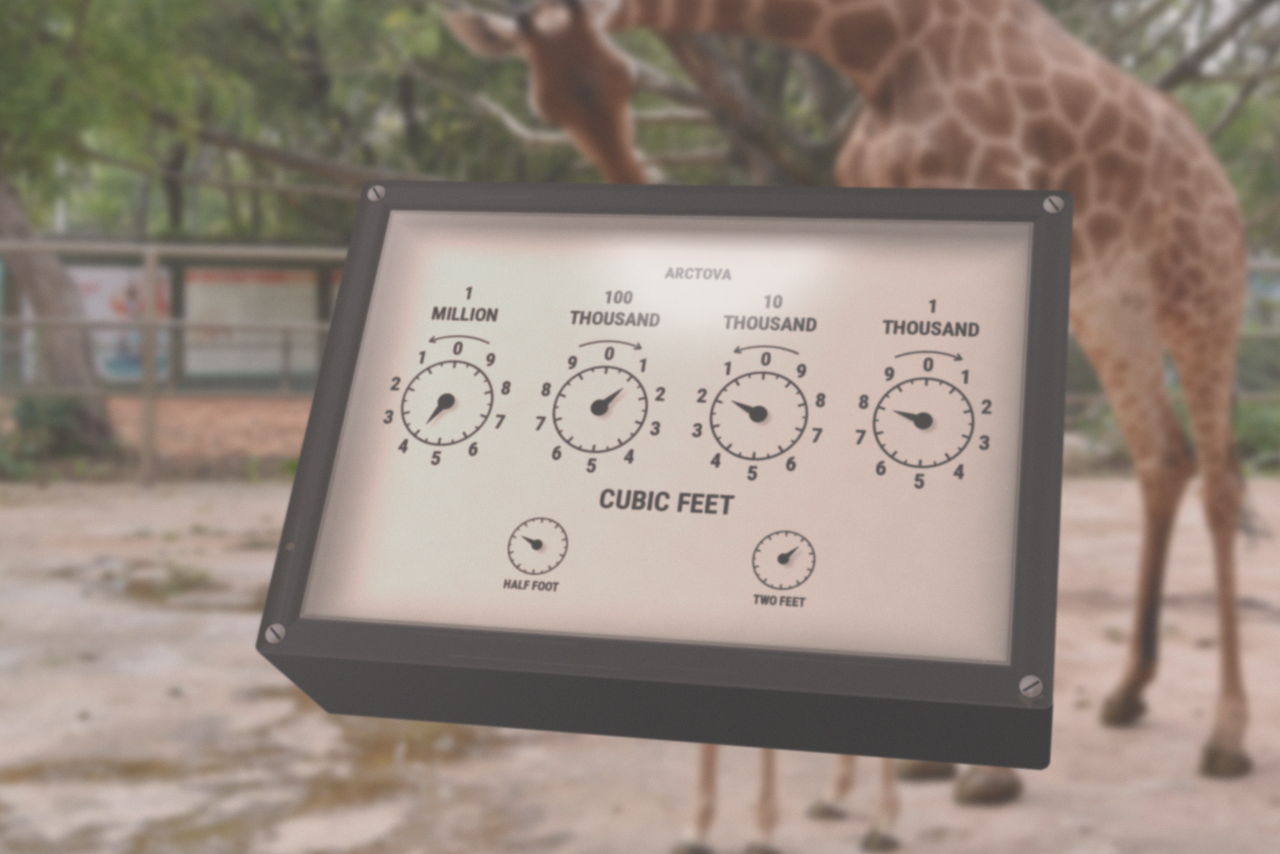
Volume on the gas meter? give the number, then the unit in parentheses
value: 411800 (ft³)
